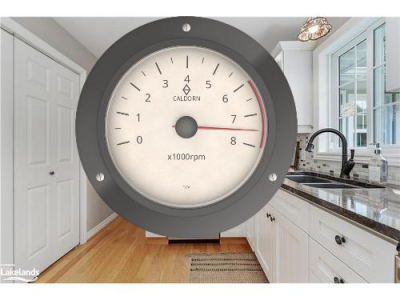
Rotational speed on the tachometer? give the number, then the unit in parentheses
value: 7500 (rpm)
